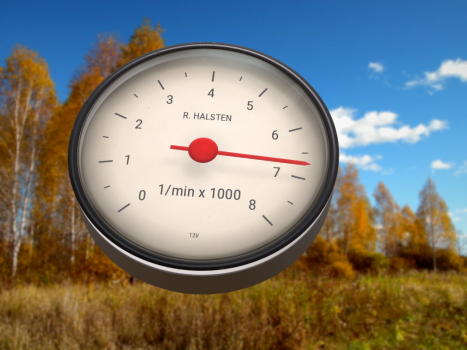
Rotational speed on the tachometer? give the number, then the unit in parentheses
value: 6750 (rpm)
